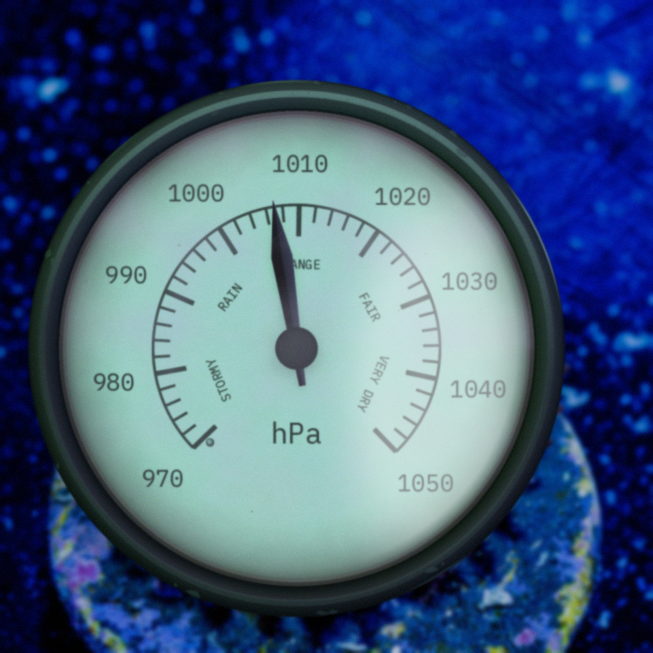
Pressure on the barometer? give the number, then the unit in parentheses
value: 1007 (hPa)
